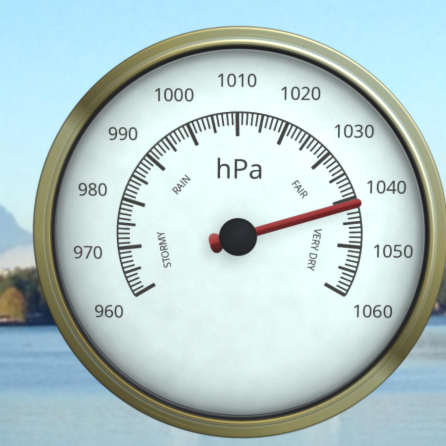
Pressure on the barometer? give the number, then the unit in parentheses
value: 1041 (hPa)
